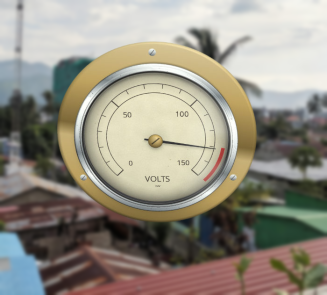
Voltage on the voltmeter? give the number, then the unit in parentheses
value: 130 (V)
